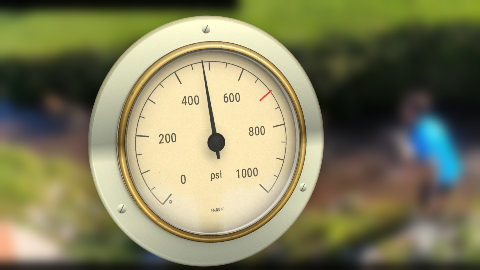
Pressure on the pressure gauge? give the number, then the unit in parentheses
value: 475 (psi)
